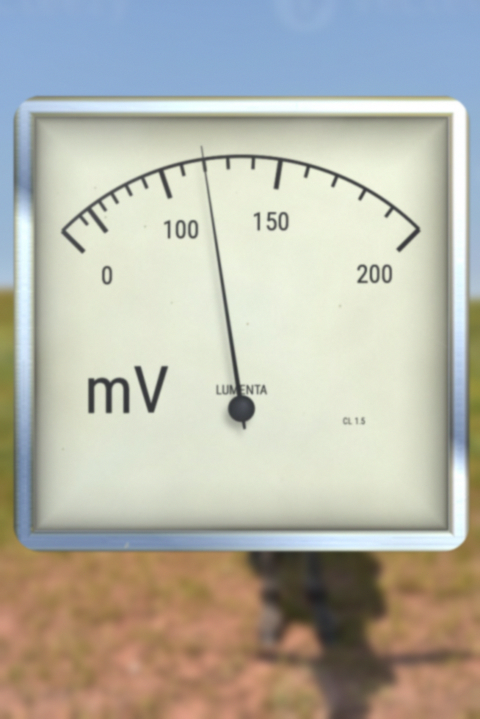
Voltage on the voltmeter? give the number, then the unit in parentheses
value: 120 (mV)
